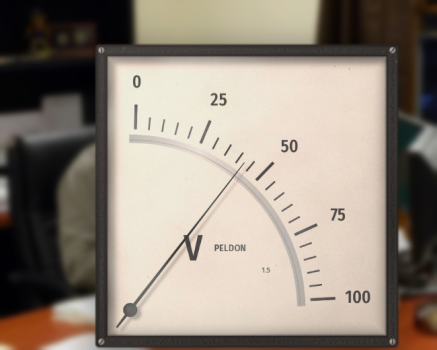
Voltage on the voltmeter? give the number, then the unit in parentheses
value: 42.5 (V)
